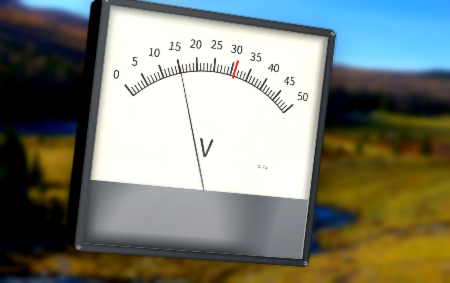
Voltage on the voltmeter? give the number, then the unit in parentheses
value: 15 (V)
